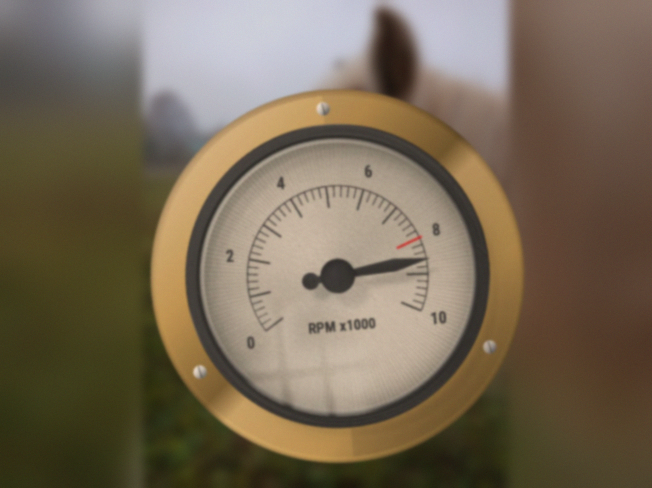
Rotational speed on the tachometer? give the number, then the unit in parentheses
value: 8600 (rpm)
